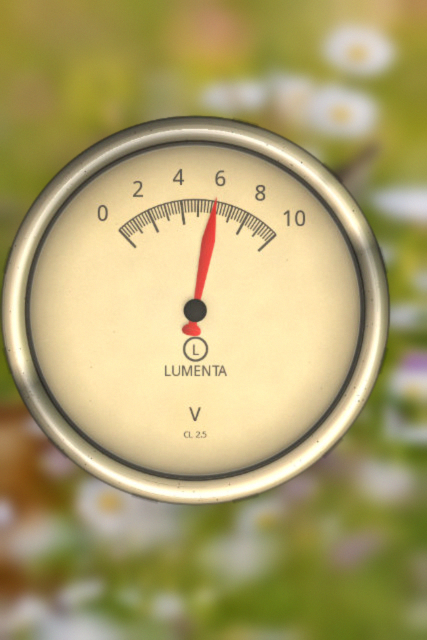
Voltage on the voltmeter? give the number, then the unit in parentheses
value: 6 (V)
